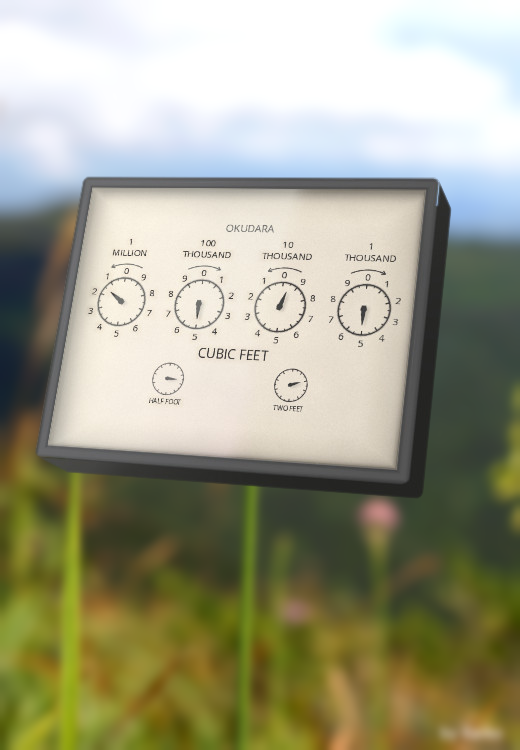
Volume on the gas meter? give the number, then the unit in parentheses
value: 149500 (ft³)
